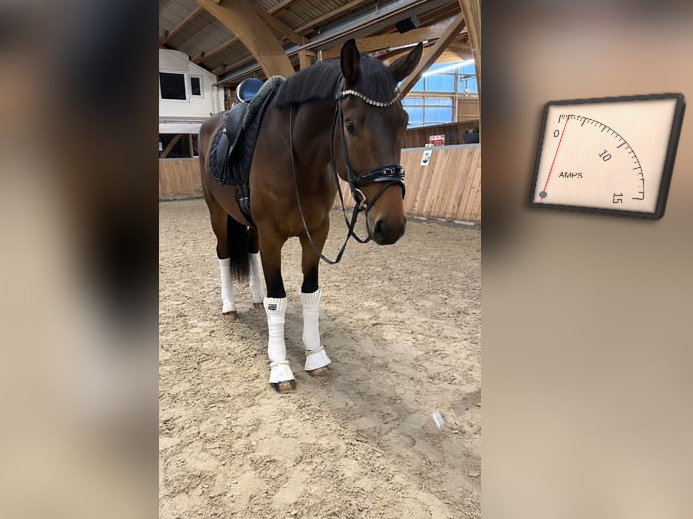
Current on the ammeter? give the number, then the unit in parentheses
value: 2.5 (A)
